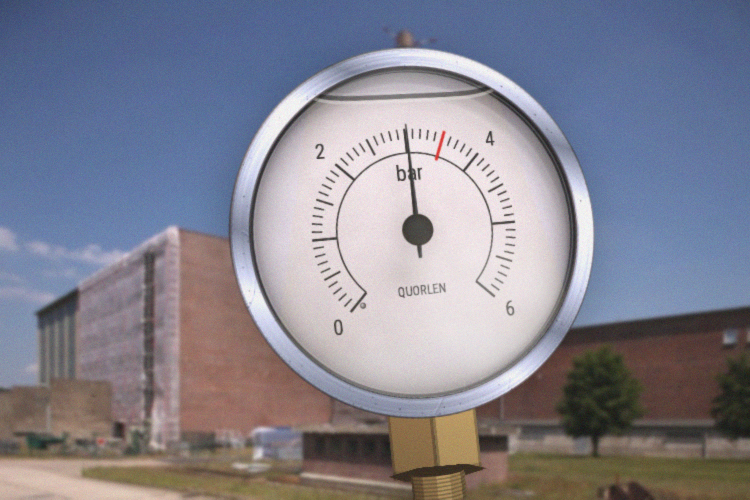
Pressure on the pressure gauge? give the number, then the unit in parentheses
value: 3 (bar)
